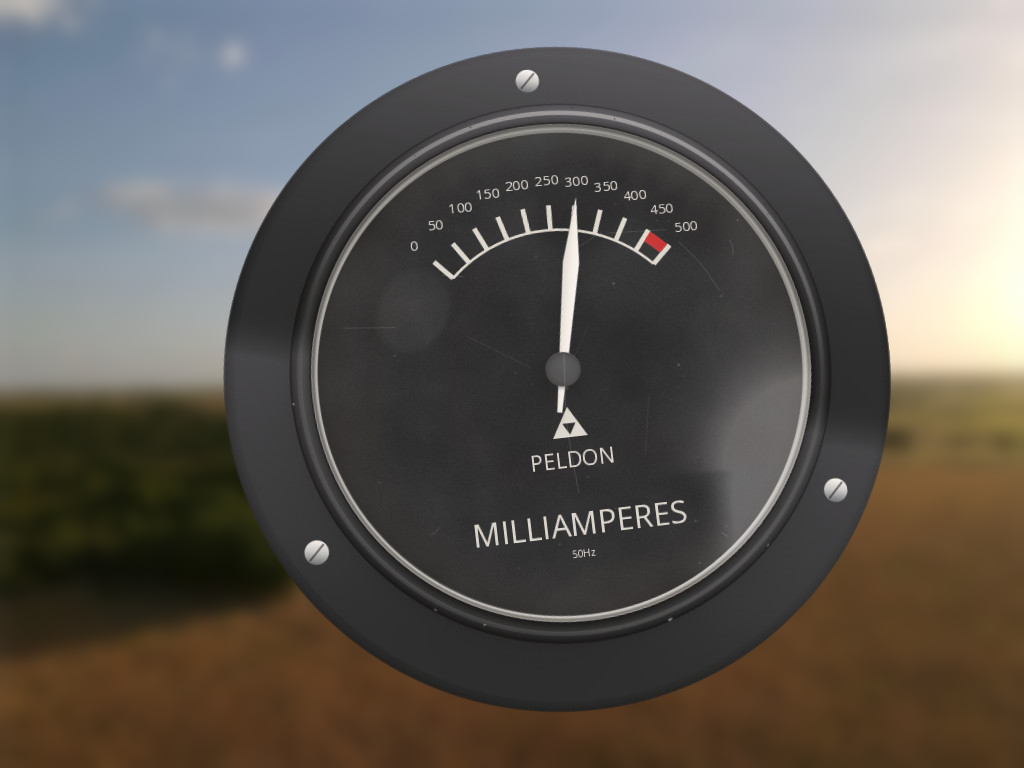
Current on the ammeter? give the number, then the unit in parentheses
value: 300 (mA)
